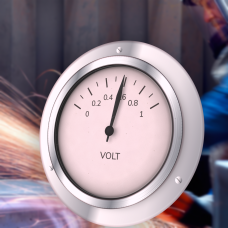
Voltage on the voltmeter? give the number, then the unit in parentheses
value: 0.6 (V)
